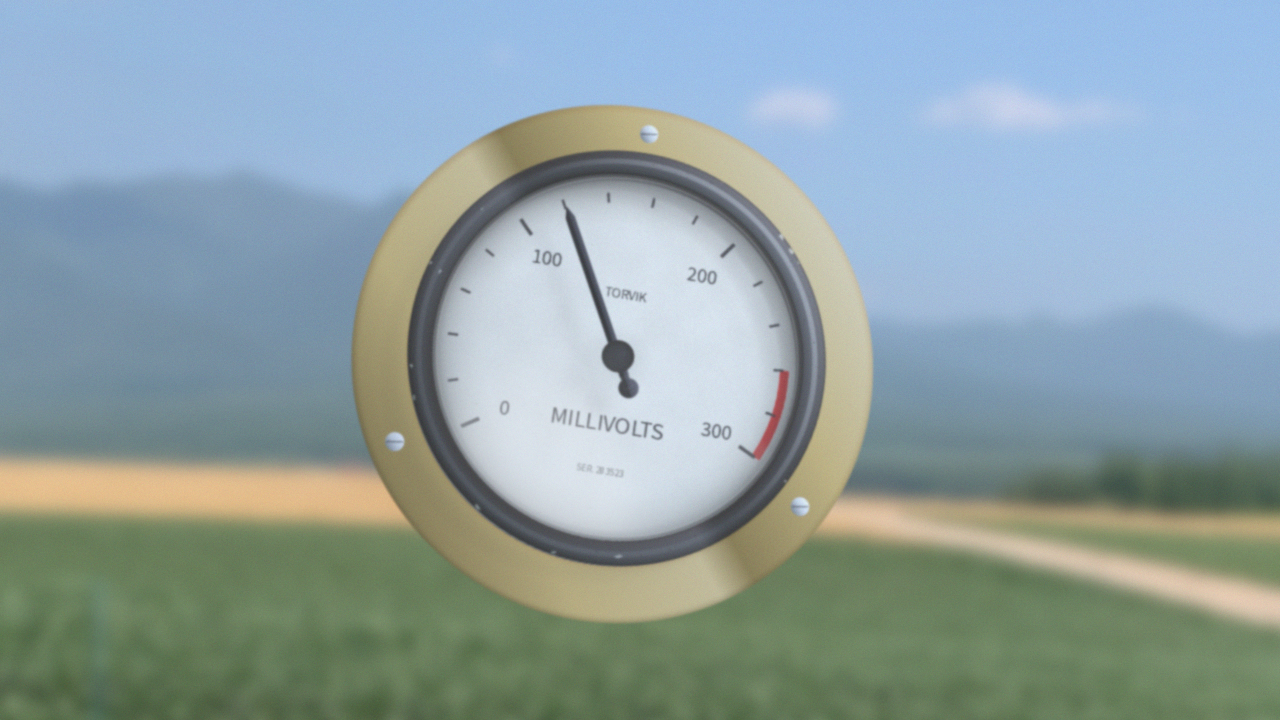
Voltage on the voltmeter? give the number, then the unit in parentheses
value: 120 (mV)
